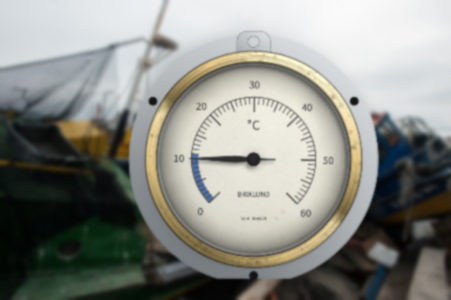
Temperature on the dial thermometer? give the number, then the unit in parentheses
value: 10 (°C)
